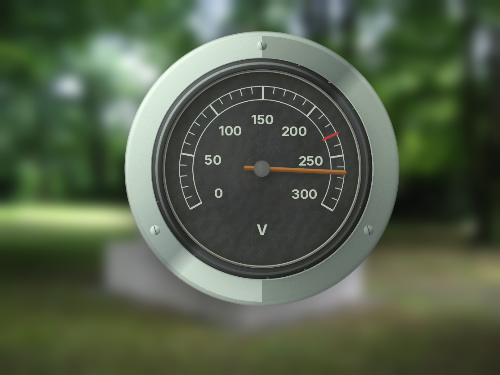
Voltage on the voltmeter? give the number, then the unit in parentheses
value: 265 (V)
